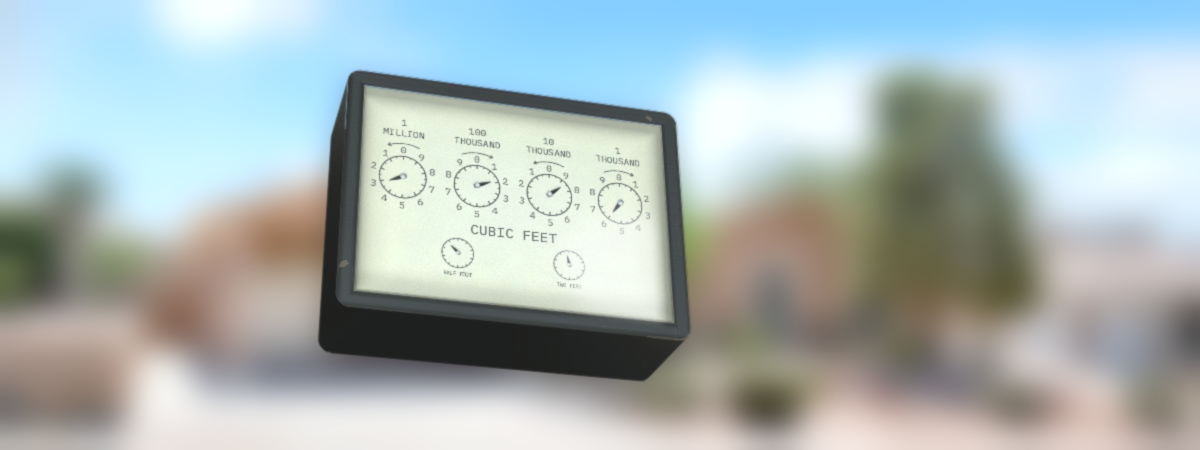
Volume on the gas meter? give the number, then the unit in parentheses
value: 318600 (ft³)
